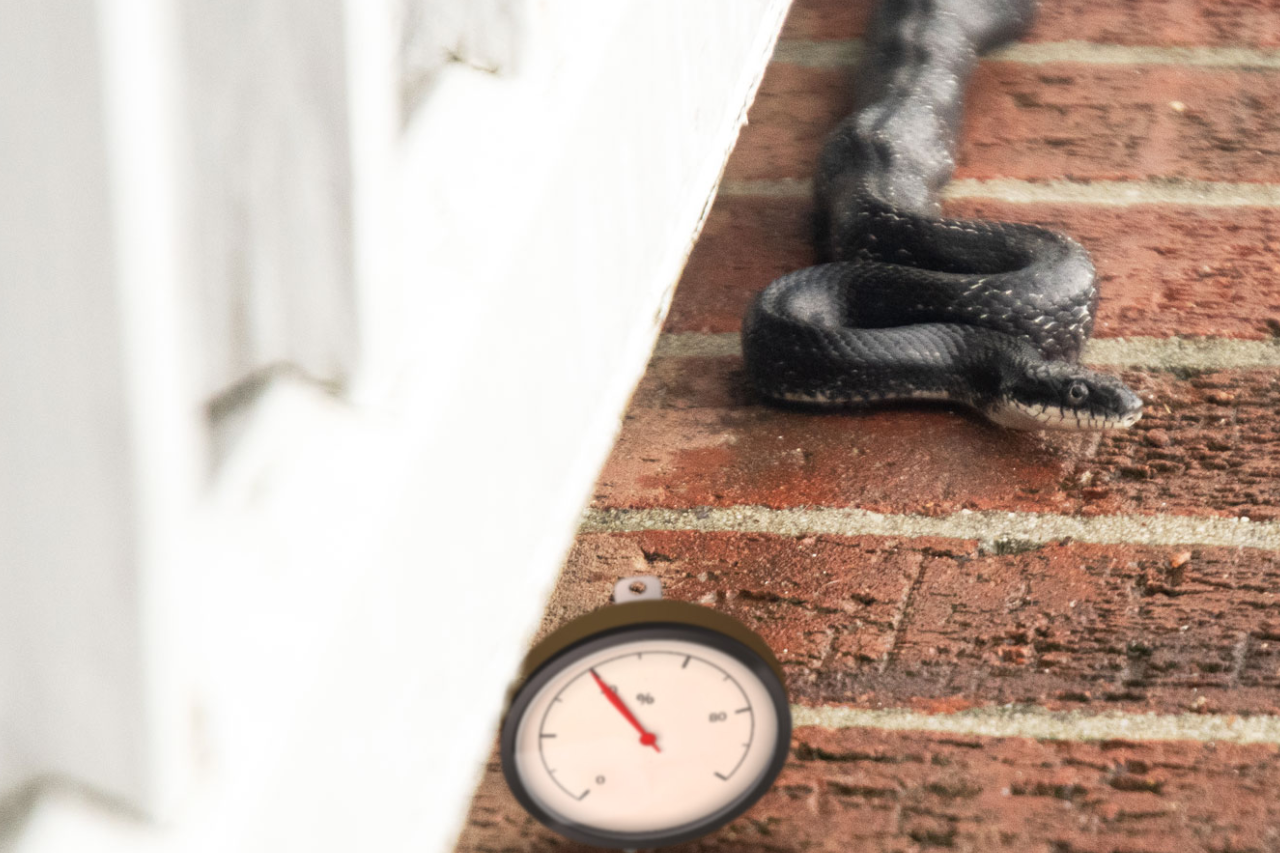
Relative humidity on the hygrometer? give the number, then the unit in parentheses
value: 40 (%)
